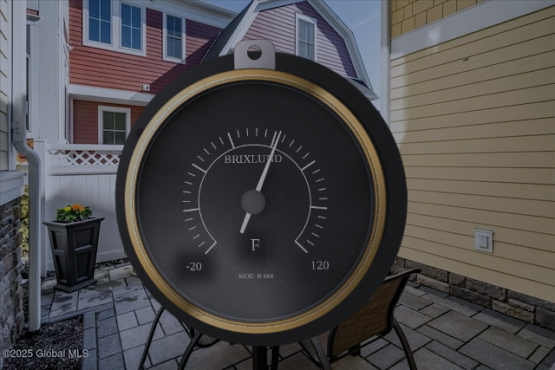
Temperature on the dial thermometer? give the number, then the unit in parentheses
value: 62 (°F)
